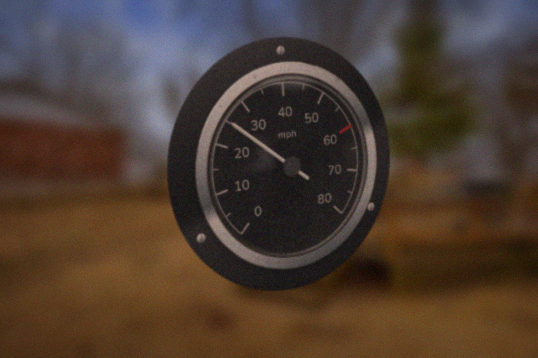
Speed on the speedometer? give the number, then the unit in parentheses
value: 25 (mph)
